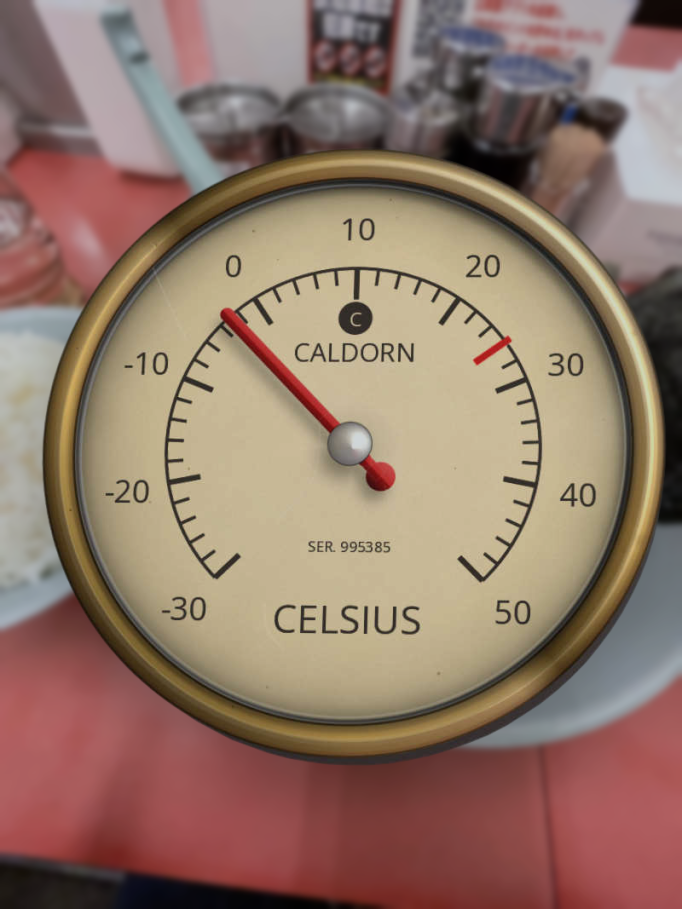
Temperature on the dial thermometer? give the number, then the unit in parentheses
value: -3 (°C)
